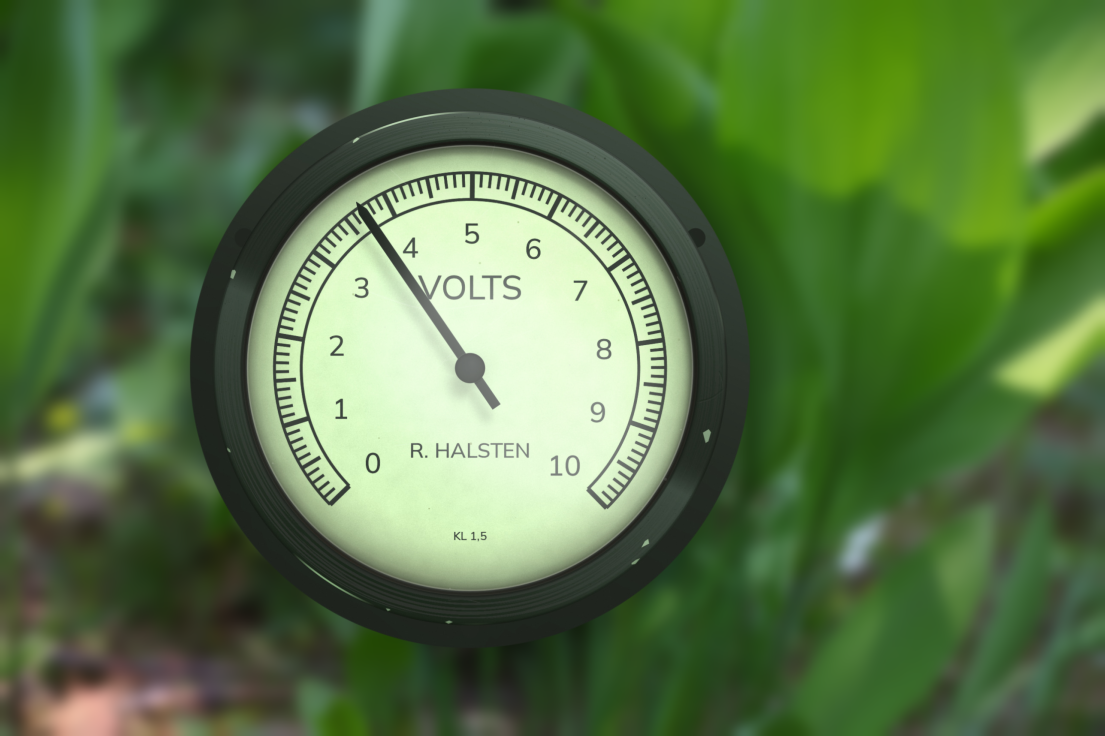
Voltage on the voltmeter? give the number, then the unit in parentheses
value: 3.7 (V)
